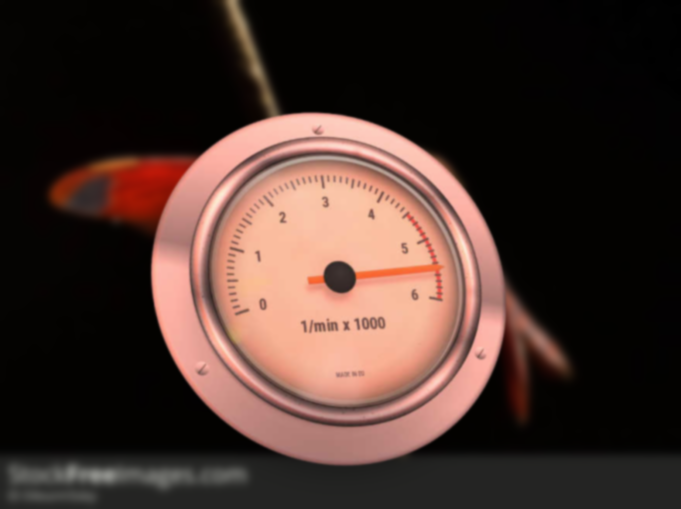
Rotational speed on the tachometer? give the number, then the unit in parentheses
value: 5500 (rpm)
